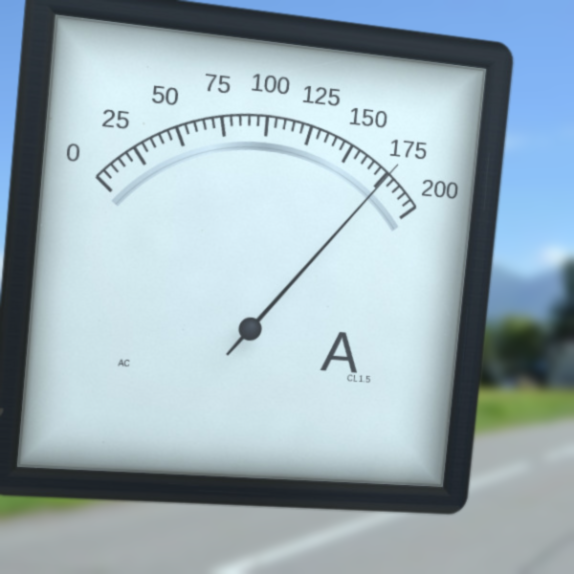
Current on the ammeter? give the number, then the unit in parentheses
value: 175 (A)
